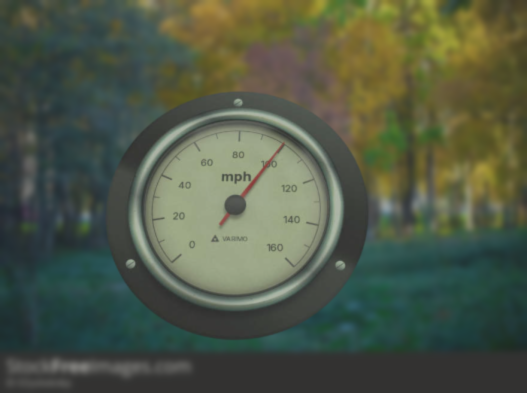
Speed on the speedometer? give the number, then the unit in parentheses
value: 100 (mph)
